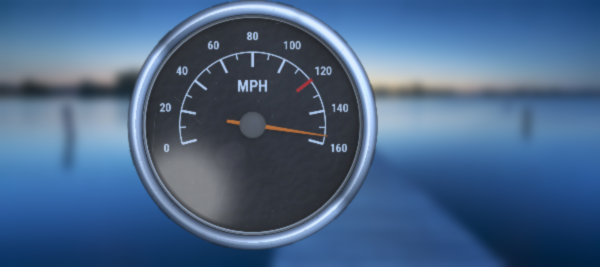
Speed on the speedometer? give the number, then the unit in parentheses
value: 155 (mph)
